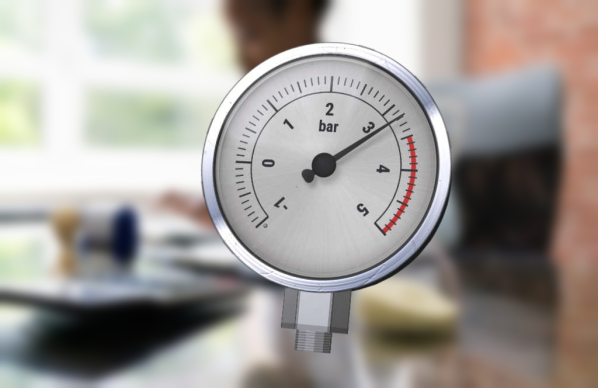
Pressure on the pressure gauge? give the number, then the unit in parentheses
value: 3.2 (bar)
